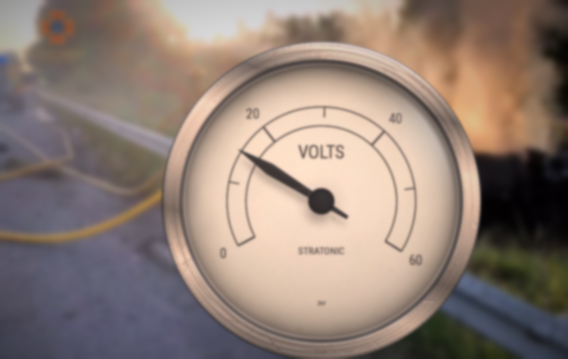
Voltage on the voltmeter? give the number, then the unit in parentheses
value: 15 (V)
